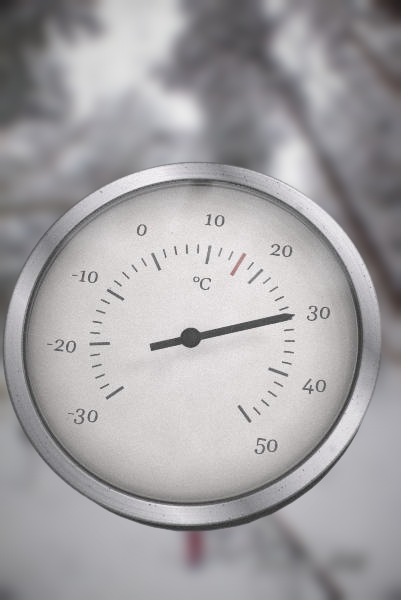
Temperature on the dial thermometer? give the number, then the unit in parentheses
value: 30 (°C)
